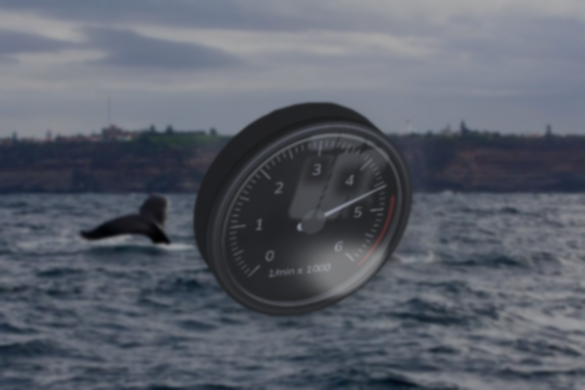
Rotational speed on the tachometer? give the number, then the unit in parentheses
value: 4500 (rpm)
